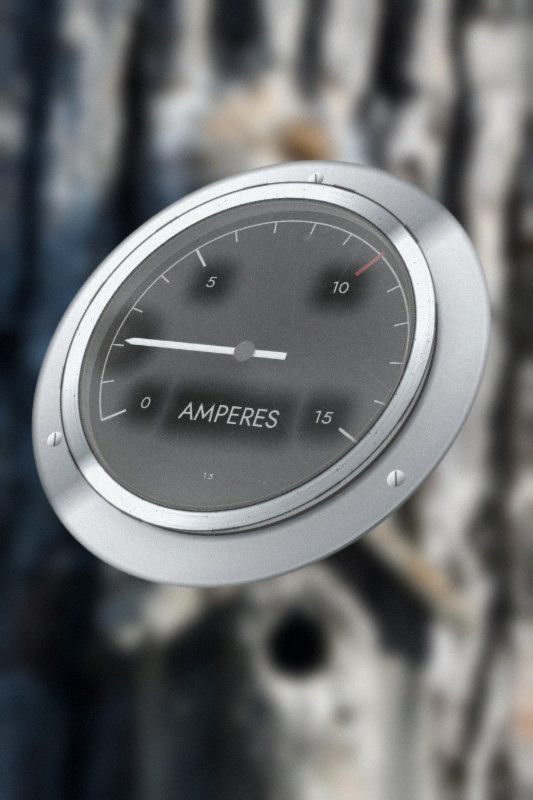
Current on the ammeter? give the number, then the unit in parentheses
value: 2 (A)
